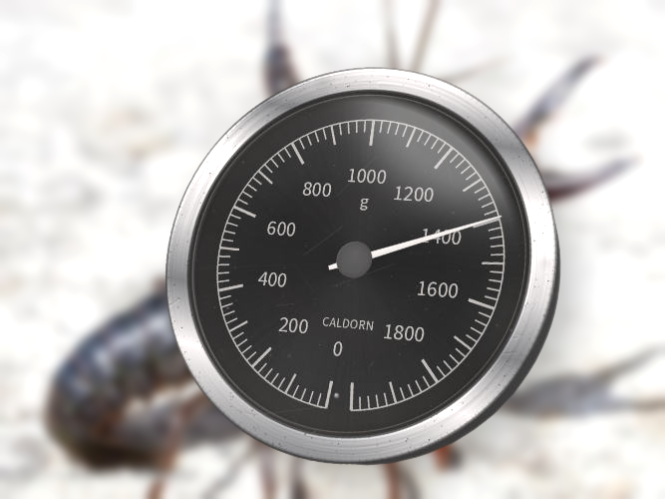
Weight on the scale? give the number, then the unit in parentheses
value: 1400 (g)
